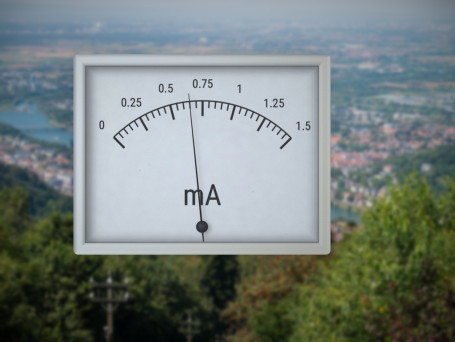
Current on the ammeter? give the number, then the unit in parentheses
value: 0.65 (mA)
